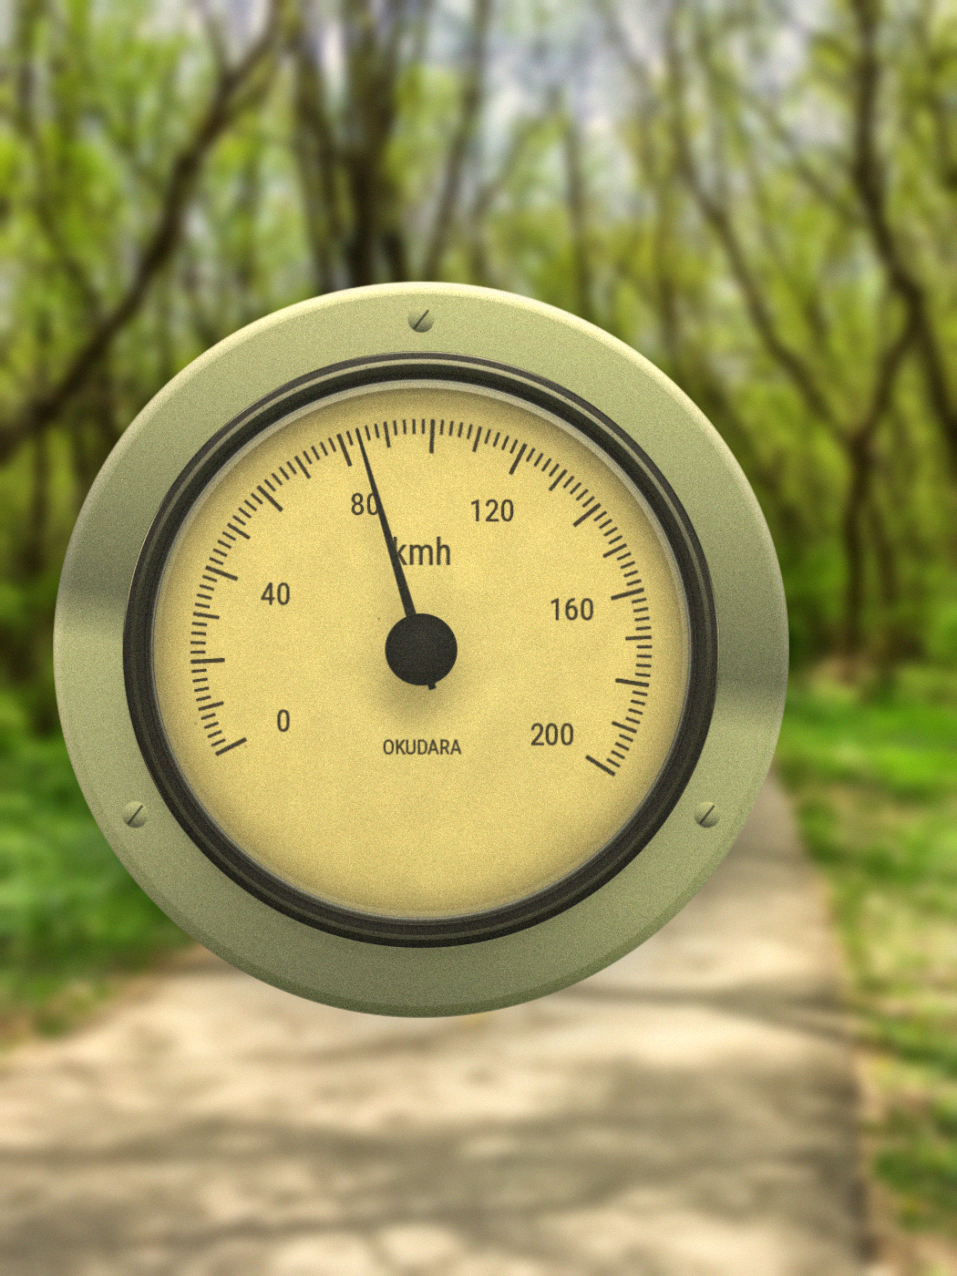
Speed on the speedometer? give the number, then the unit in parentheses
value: 84 (km/h)
